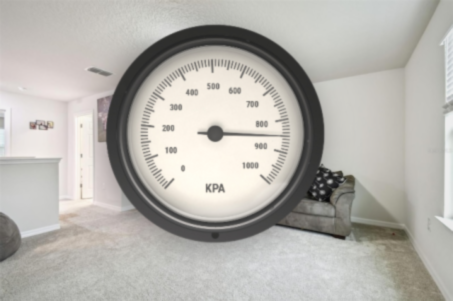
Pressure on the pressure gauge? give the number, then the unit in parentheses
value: 850 (kPa)
